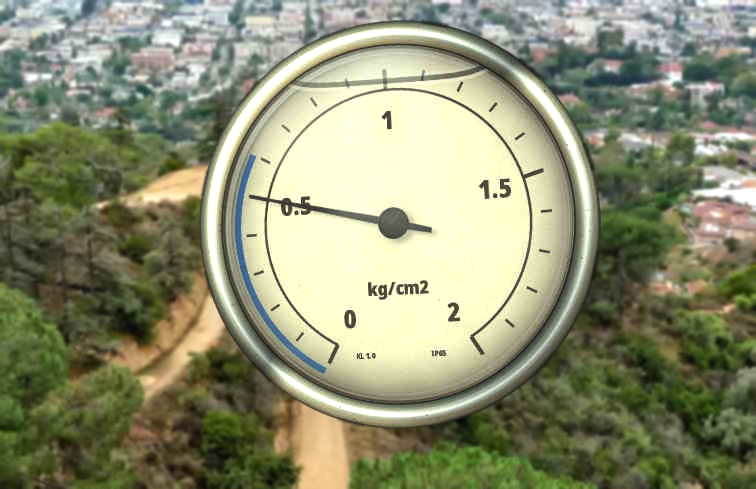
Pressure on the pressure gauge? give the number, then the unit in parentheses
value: 0.5 (kg/cm²)
